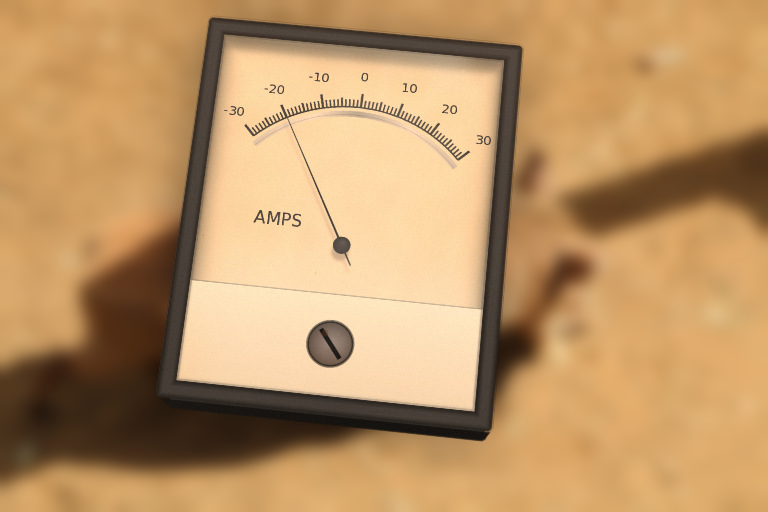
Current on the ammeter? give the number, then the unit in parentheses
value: -20 (A)
